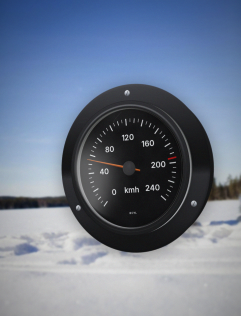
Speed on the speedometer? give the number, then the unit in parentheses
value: 55 (km/h)
